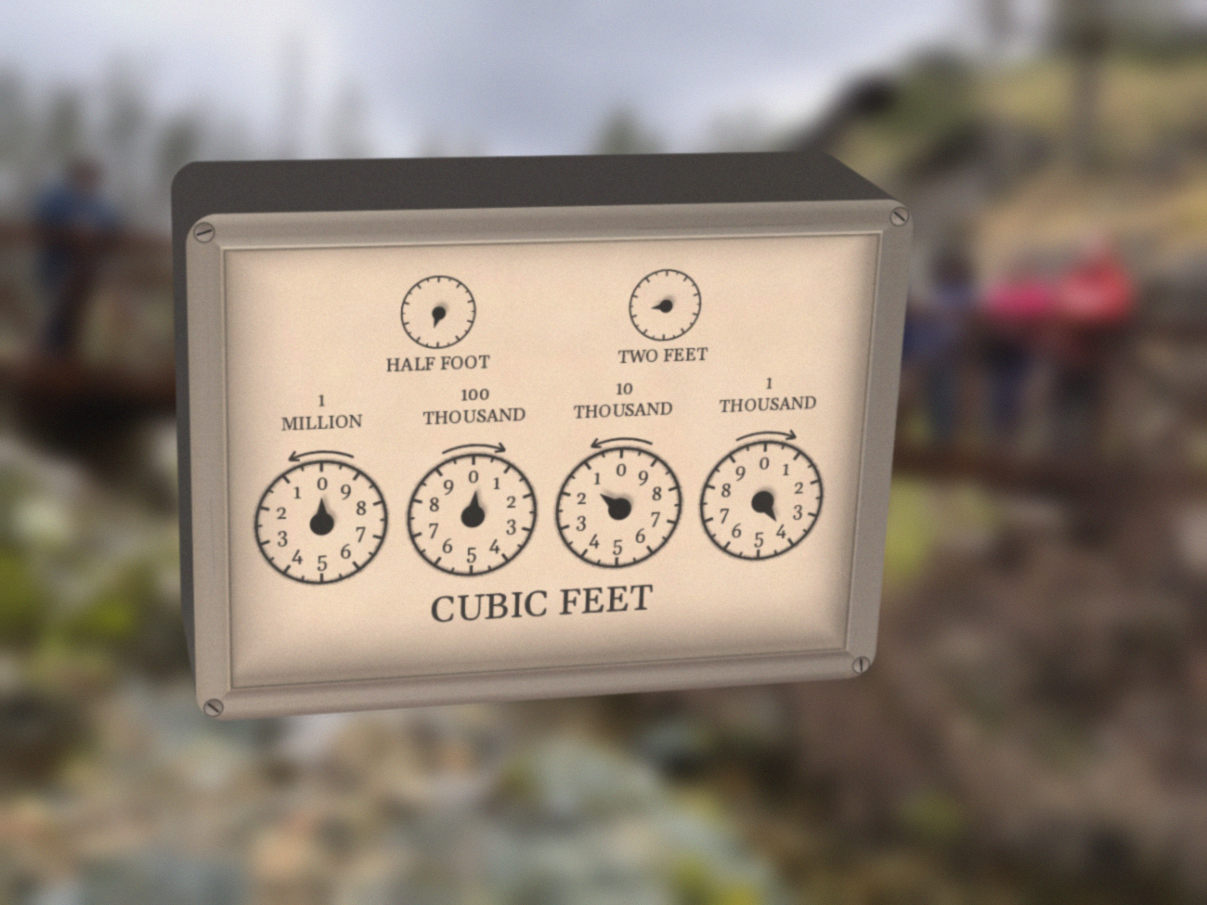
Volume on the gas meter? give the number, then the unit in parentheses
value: 1400 (ft³)
